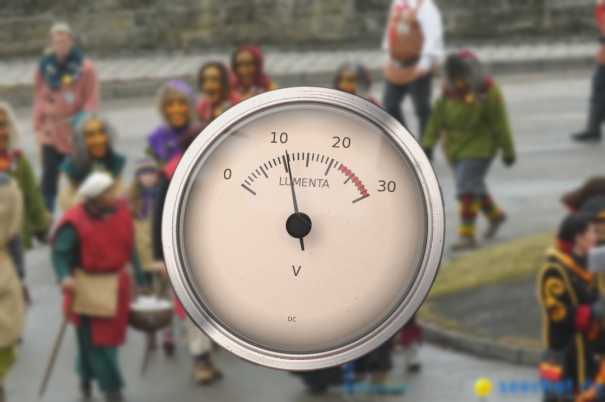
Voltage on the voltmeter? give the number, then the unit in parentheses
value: 11 (V)
